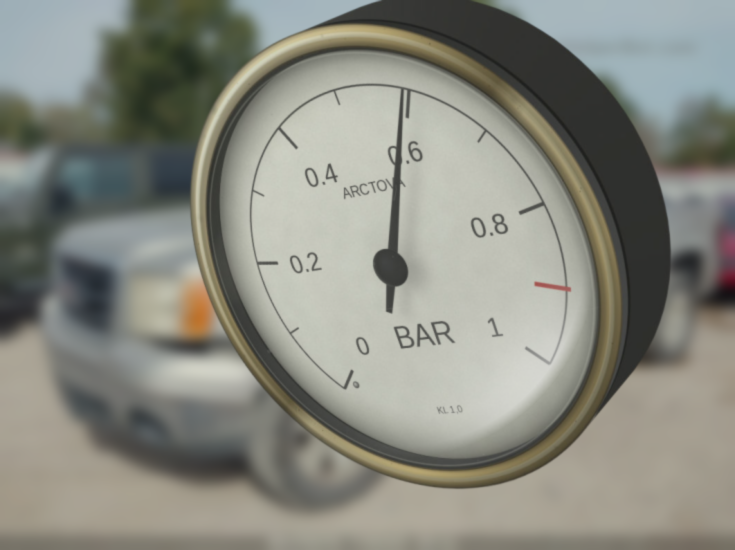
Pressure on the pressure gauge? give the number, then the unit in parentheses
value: 0.6 (bar)
